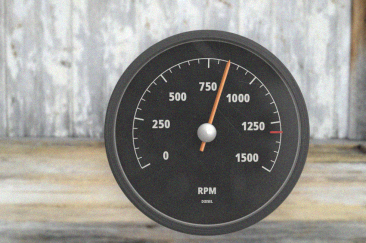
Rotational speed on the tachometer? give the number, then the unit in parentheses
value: 850 (rpm)
